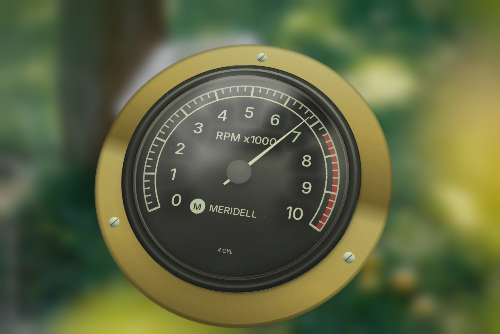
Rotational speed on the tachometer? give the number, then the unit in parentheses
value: 6800 (rpm)
